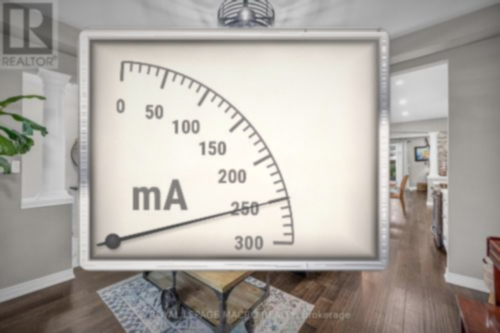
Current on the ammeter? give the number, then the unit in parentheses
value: 250 (mA)
